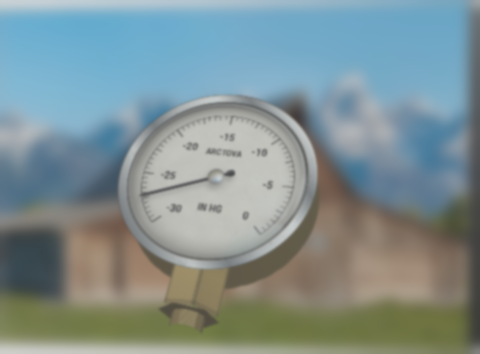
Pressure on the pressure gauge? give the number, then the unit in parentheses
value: -27.5 (inHg)
